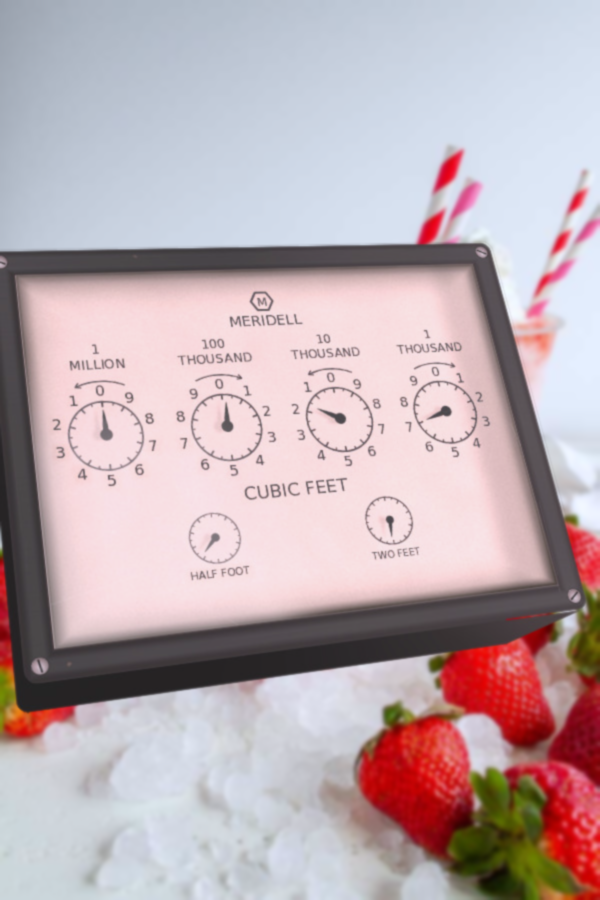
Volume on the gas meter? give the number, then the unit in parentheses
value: 1700 (ft³)
